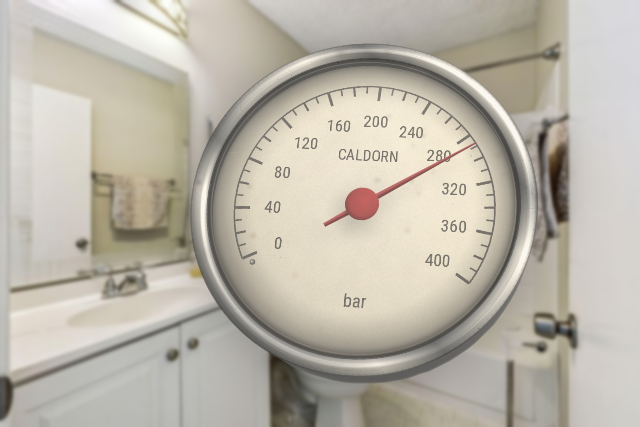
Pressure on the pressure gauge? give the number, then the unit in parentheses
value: 290 (bar)
